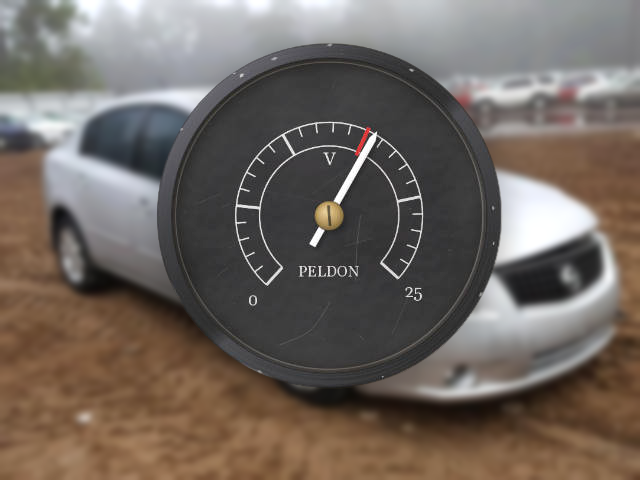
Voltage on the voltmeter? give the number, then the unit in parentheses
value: 15.5 (V)
